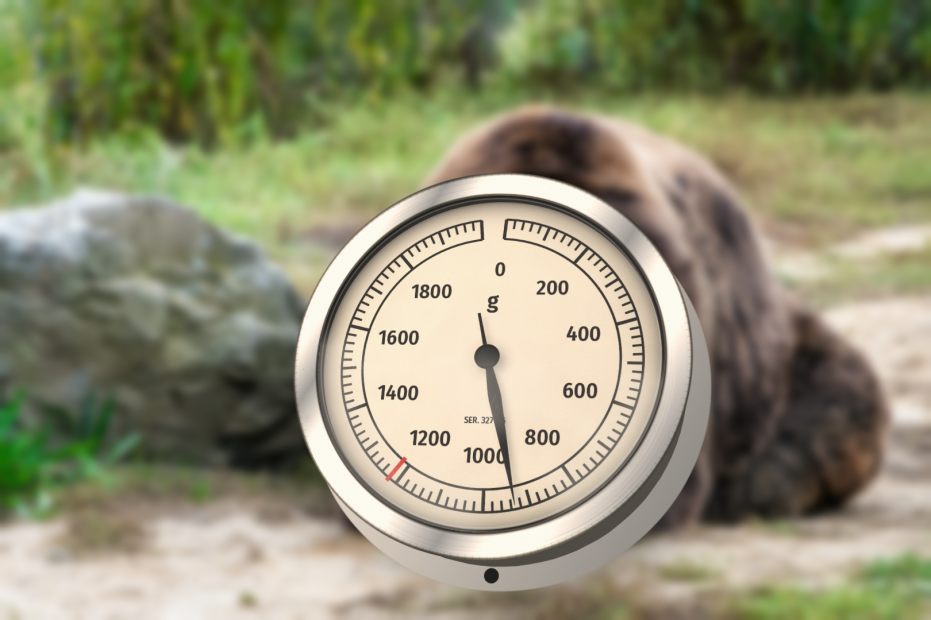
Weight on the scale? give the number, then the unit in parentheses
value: 930 (g)
